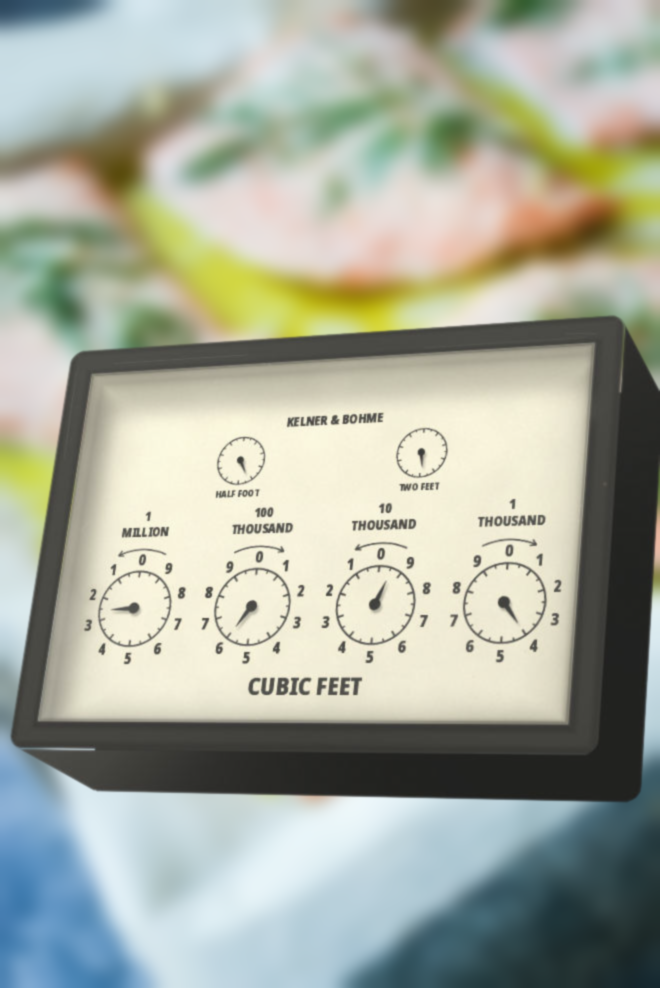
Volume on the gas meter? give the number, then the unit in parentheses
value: 259400 (ft³)
